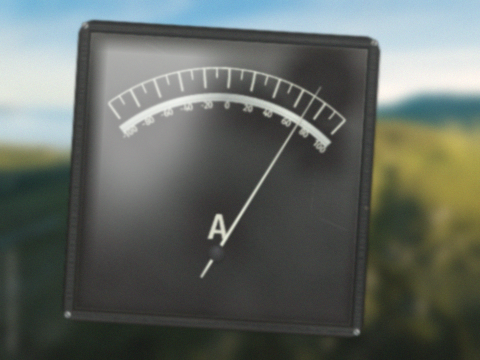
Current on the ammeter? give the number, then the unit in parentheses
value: 70 (A)
